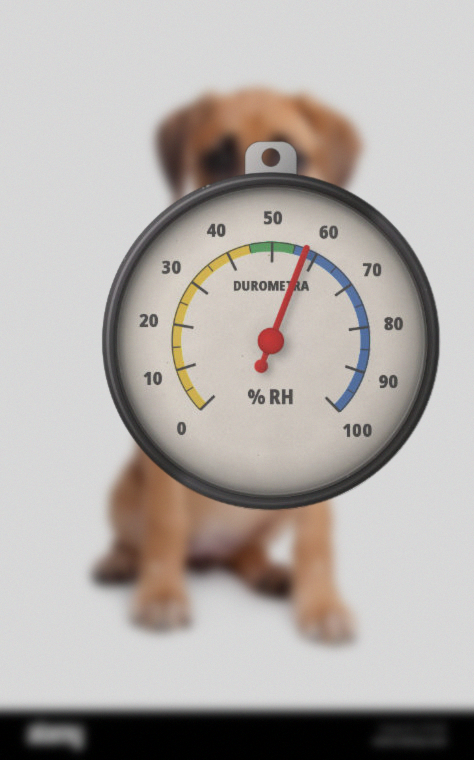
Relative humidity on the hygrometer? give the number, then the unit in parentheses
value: 57.5 (%)
